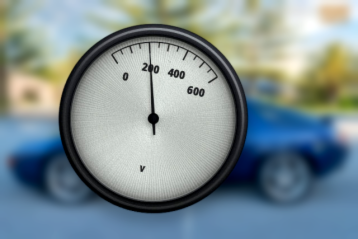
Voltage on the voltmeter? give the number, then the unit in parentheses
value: 200 (V)
